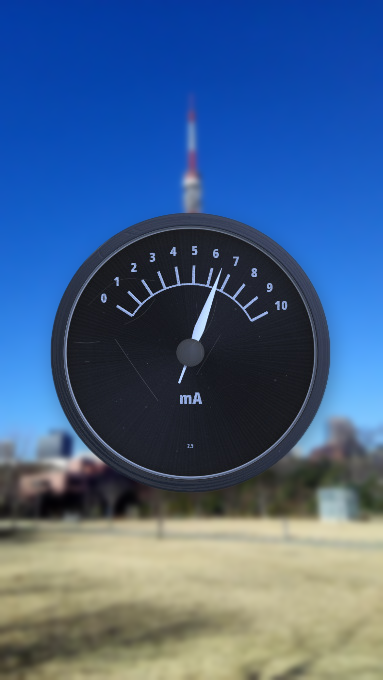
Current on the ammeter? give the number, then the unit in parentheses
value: 6.5 (mA)
